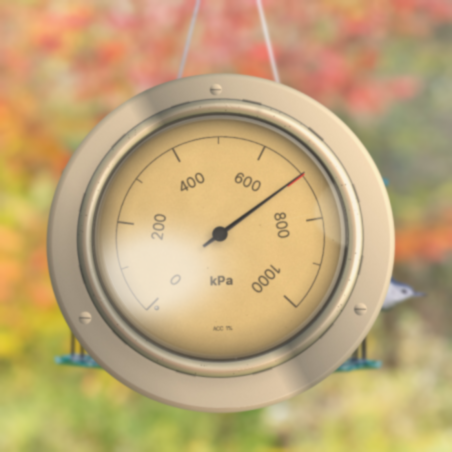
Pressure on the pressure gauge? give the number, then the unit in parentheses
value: 700 (kPa)
